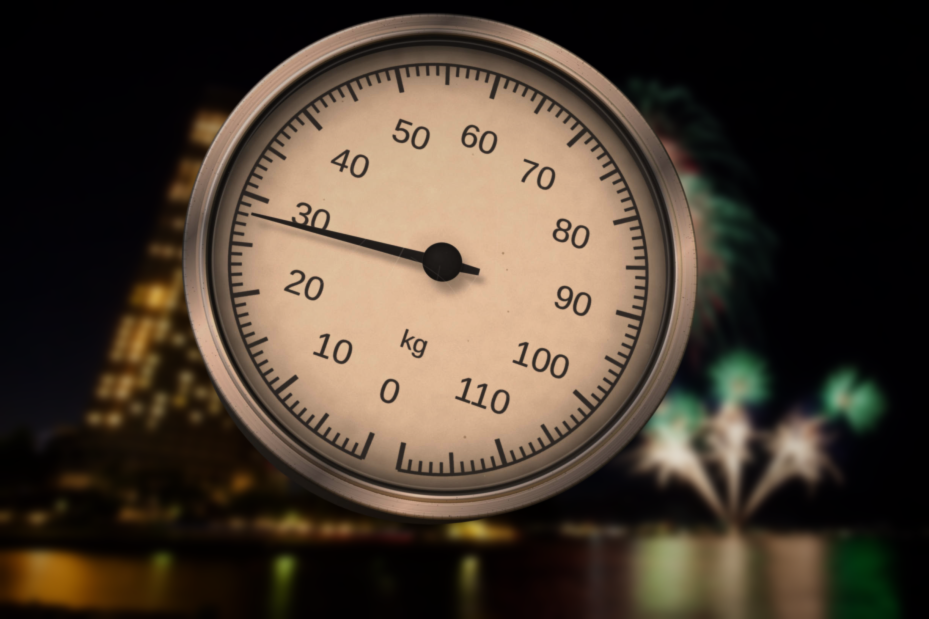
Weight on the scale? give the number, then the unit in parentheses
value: 28 (kg)
